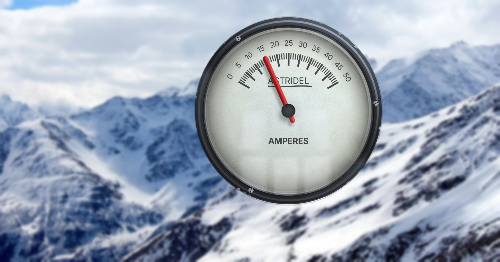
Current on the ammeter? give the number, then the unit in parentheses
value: 15 (A)
